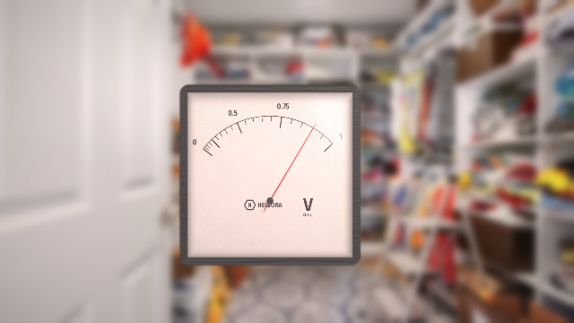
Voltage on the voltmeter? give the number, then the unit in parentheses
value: 0.9 (V)
